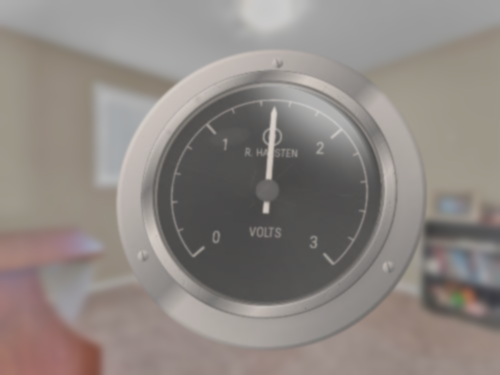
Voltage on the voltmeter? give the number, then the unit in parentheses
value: 1.5 (V)
